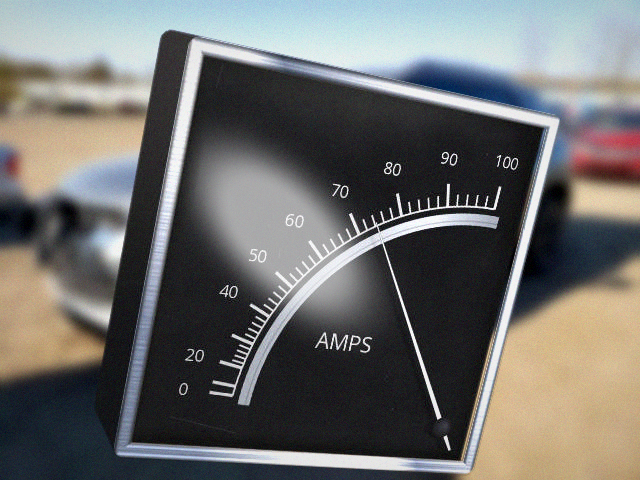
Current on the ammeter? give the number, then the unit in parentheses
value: 74 (A)
